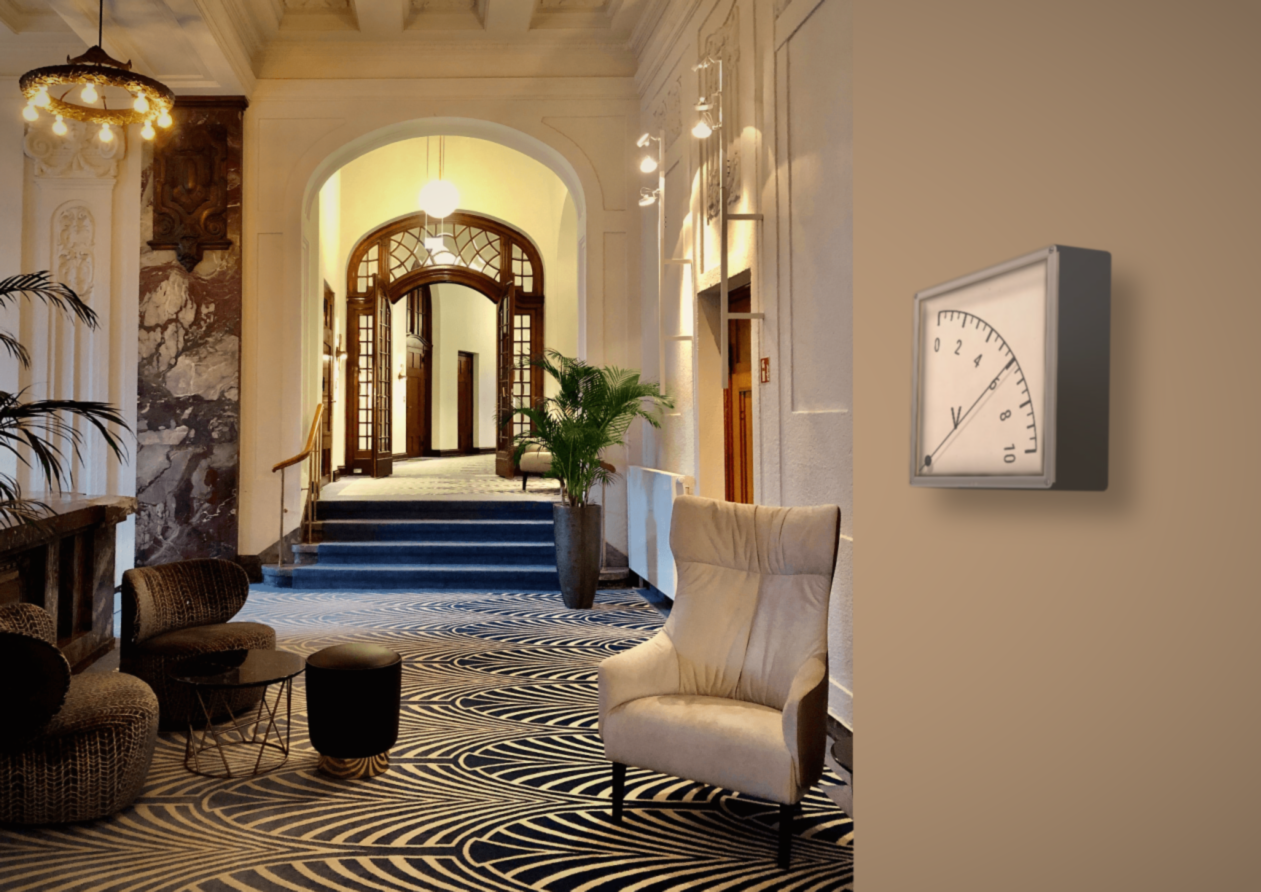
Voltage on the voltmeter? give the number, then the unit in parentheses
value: 6 (V)
